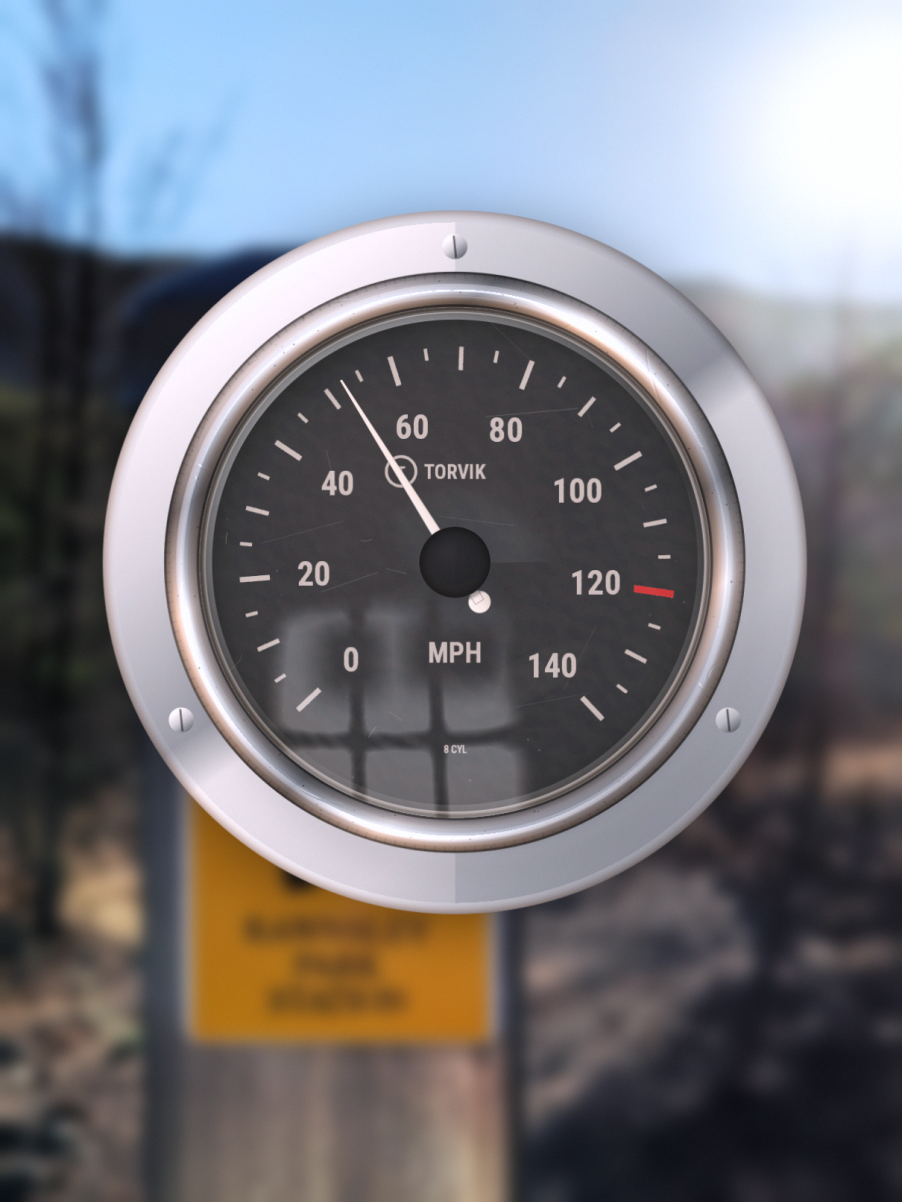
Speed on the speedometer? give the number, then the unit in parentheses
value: 52.5 (mph)
